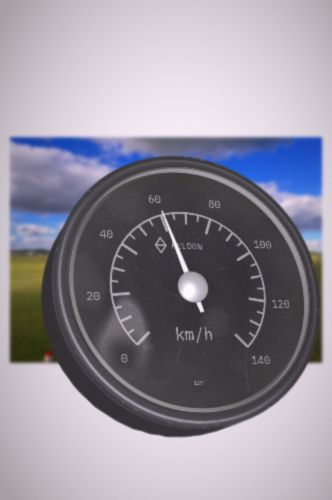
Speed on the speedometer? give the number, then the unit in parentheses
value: 60 (km/h)
